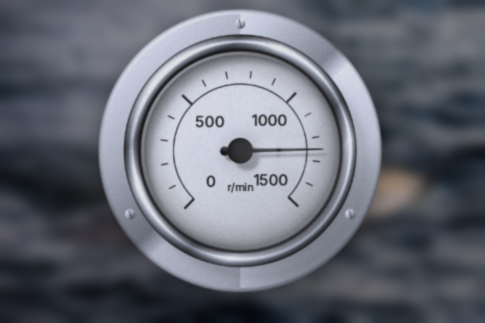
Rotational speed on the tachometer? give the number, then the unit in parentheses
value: 1250 (rpm)
